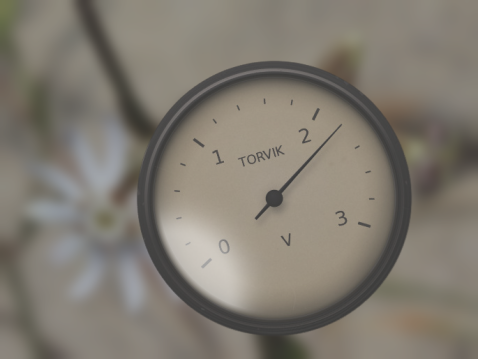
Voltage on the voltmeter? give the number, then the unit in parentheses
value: 2.2 (V)
